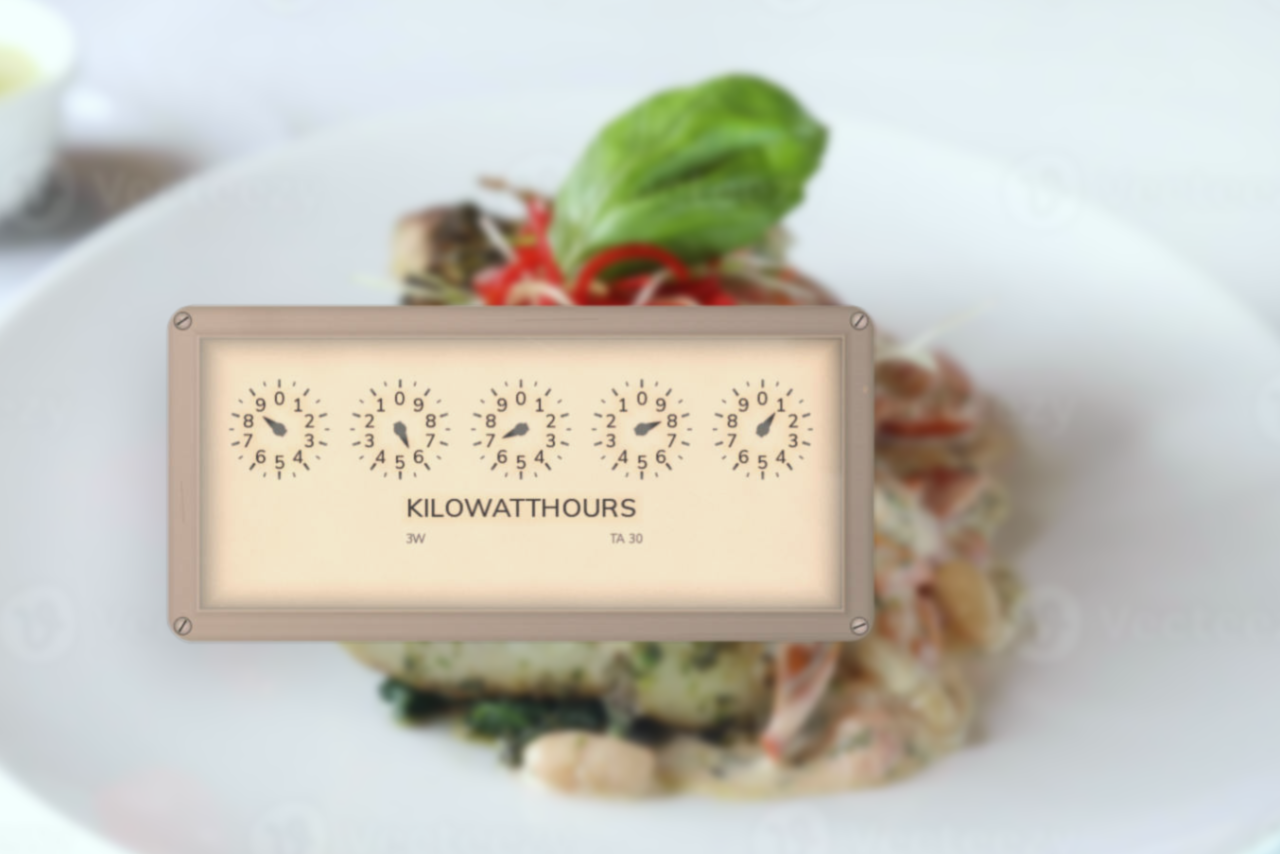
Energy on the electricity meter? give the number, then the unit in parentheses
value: 85681 (kWh)
